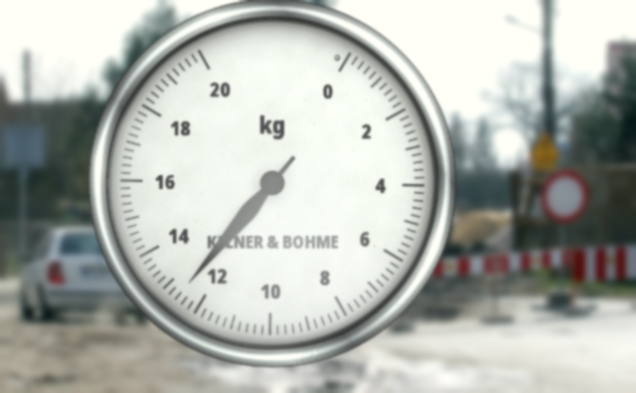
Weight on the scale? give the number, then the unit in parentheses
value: 12.6 (kg)
